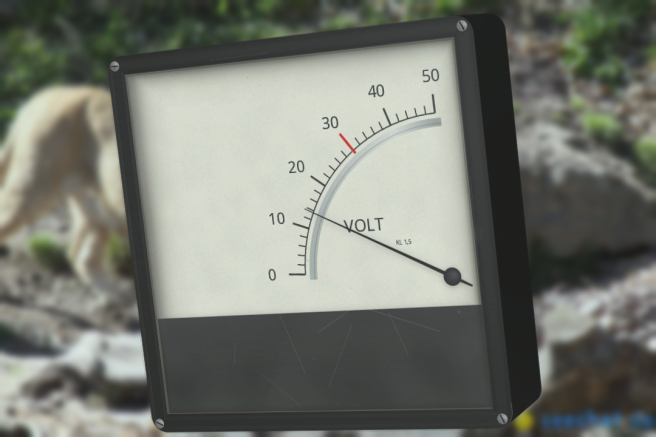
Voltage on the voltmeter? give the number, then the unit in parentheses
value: 14 (V)
